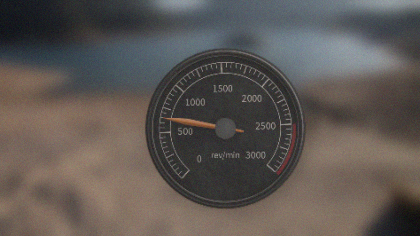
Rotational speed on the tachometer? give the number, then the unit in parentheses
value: 650 (rpm)
